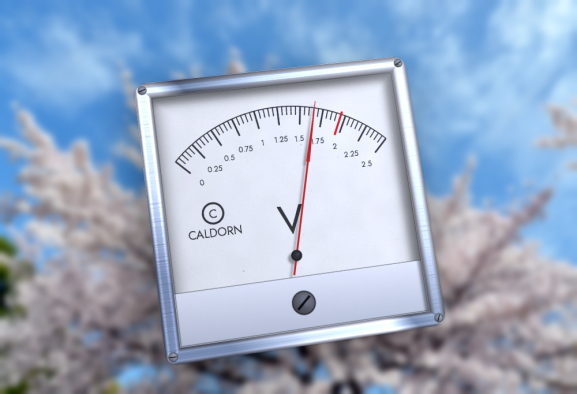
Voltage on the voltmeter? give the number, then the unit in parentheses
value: 1.65 (V)
